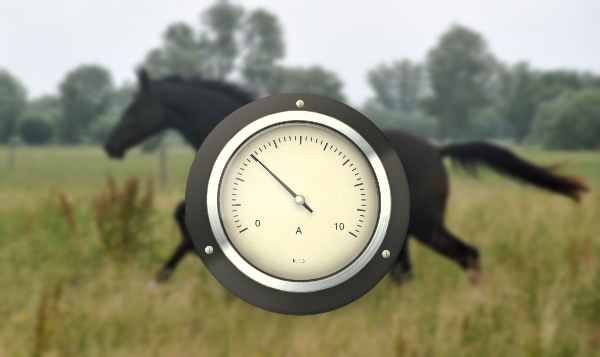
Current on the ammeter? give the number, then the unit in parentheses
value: 3 (A)
